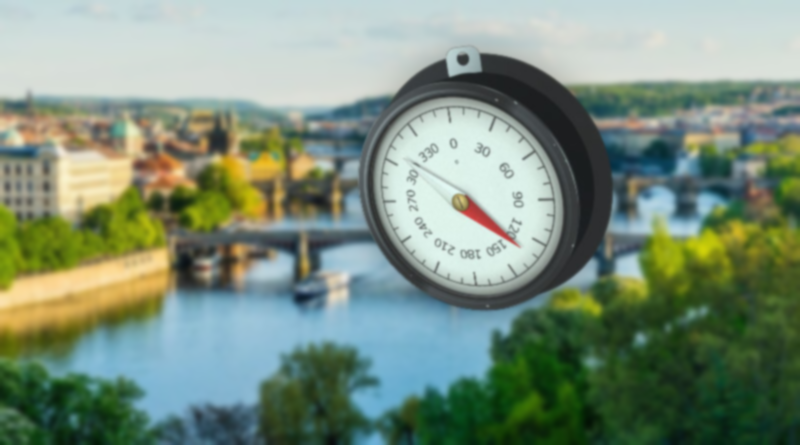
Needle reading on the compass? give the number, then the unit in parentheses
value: 130 (°)
